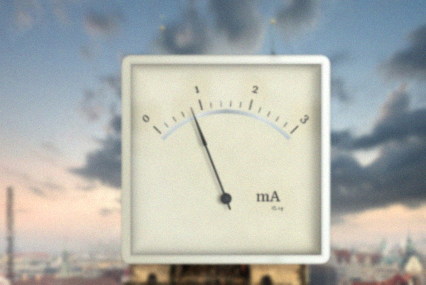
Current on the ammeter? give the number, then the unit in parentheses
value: 0.8 (mA)
